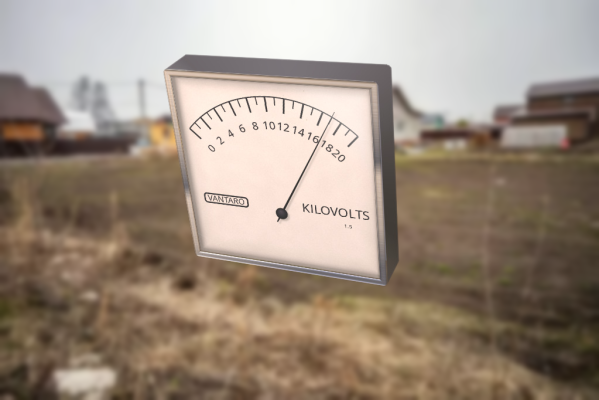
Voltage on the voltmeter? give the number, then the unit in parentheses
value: 17 (kV)
